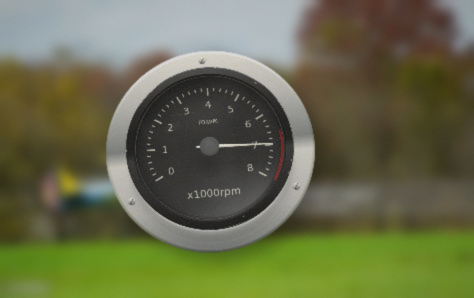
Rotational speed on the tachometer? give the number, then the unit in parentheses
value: 7000 (rpm)
